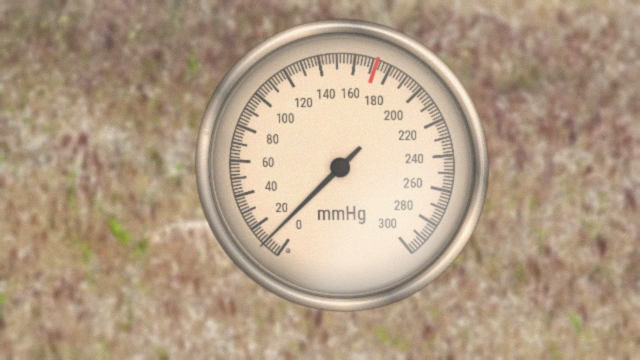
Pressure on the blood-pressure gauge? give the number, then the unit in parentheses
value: 10 (mmHg)
